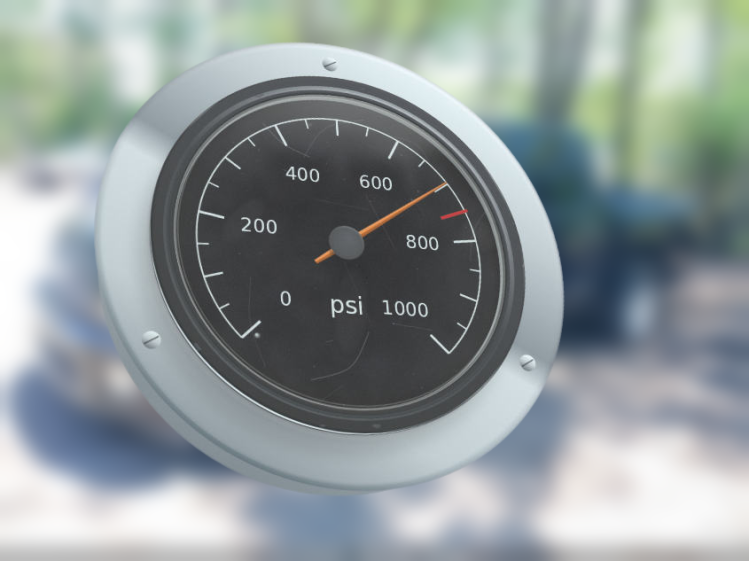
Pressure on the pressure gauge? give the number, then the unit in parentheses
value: 700 (psi)
